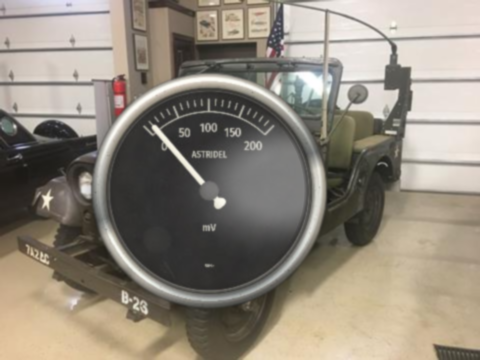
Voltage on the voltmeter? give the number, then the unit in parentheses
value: 10 (mV)
